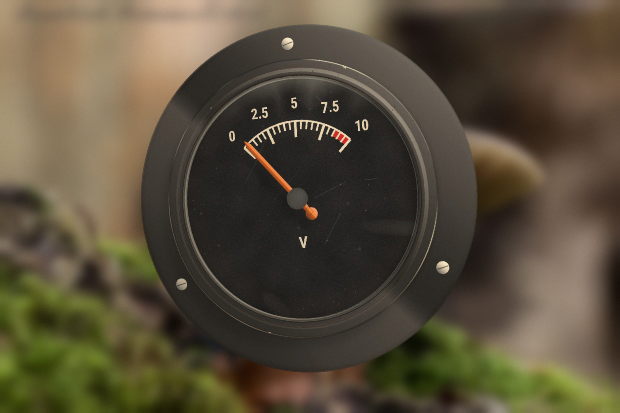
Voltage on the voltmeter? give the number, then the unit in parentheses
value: 0.5 (V)
